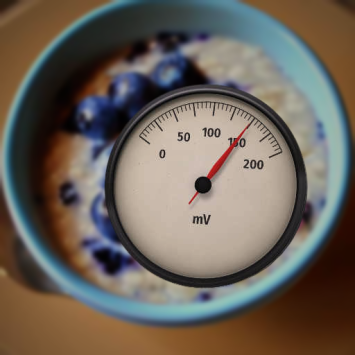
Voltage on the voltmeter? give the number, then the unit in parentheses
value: 150 (mV)
